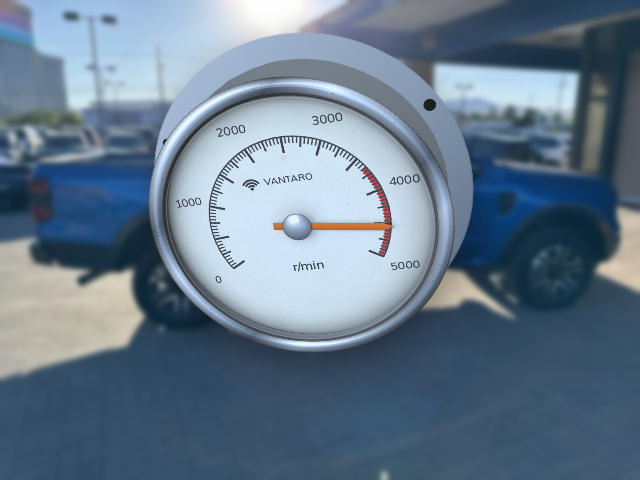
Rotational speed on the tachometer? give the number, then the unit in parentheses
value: 4500 (rpm)
